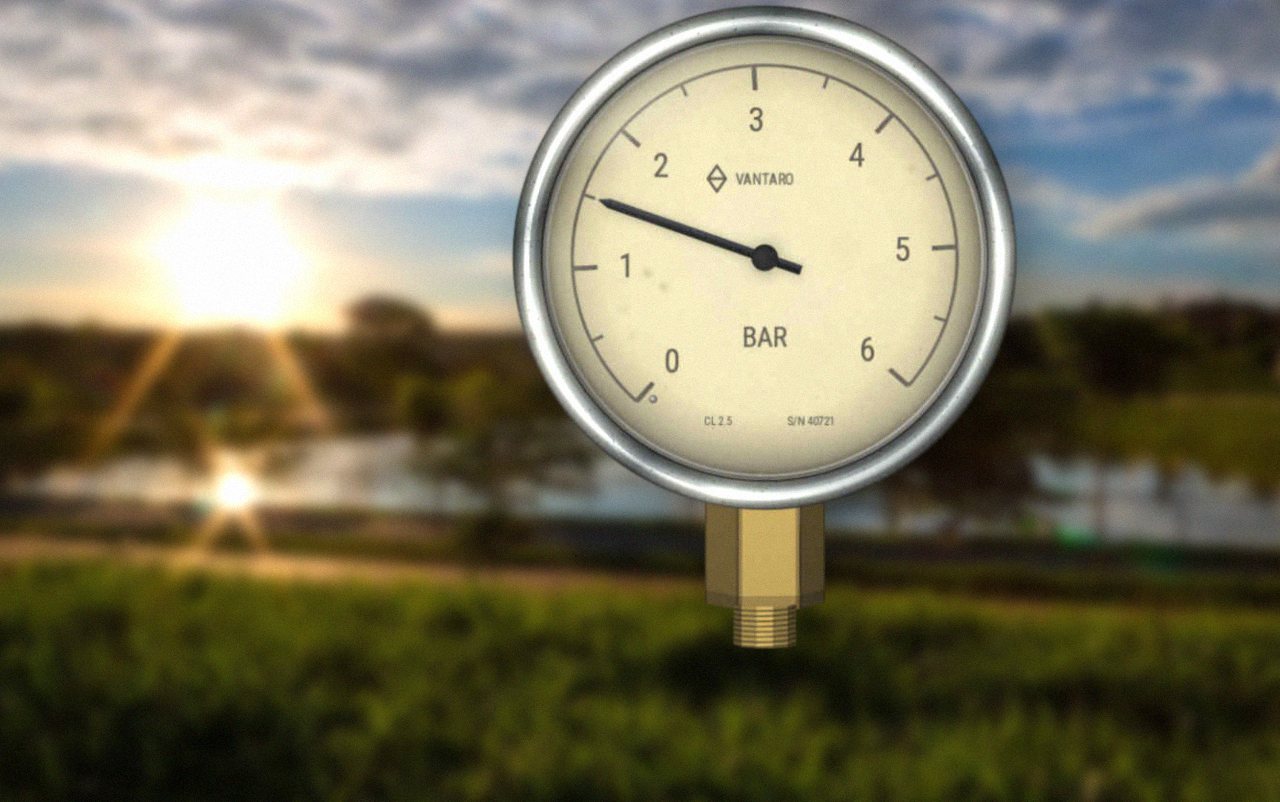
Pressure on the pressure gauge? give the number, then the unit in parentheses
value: 1.5 (bar)
